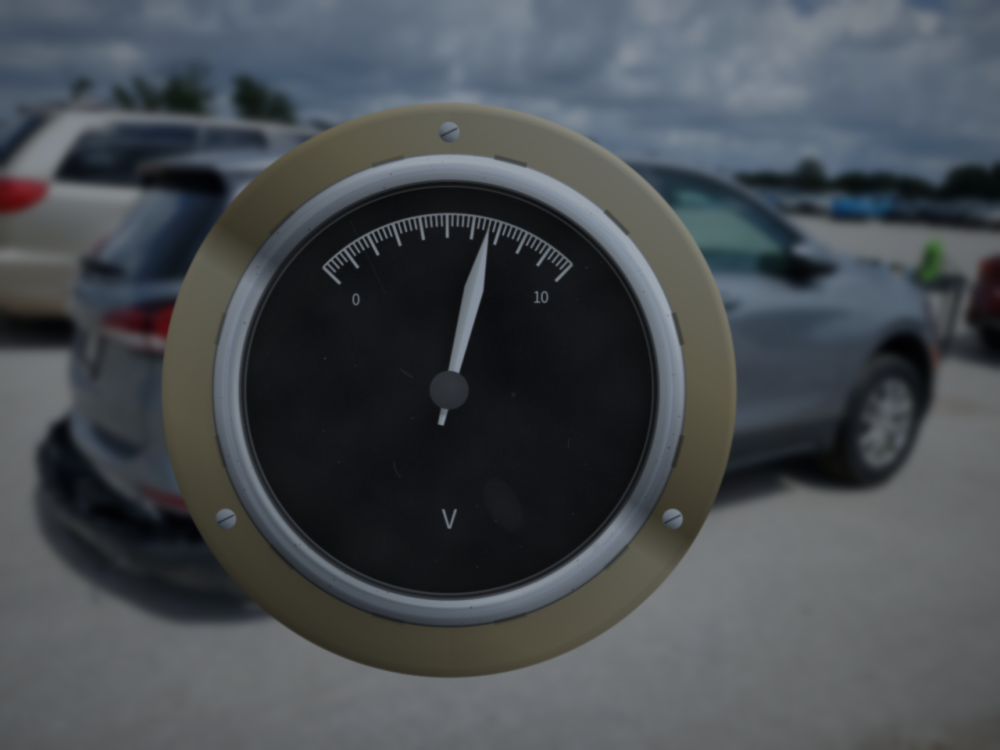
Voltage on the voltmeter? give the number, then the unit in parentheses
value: 6.6 (V)
